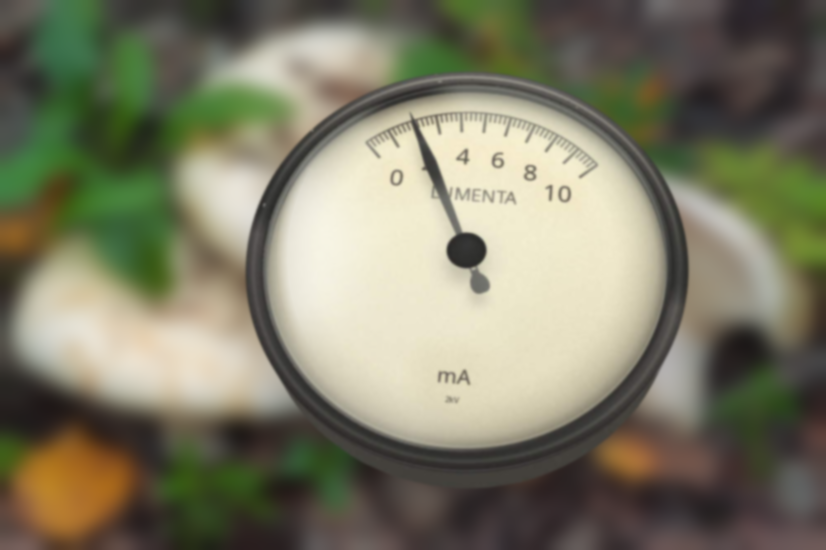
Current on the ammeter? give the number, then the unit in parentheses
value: 2 (mA)
